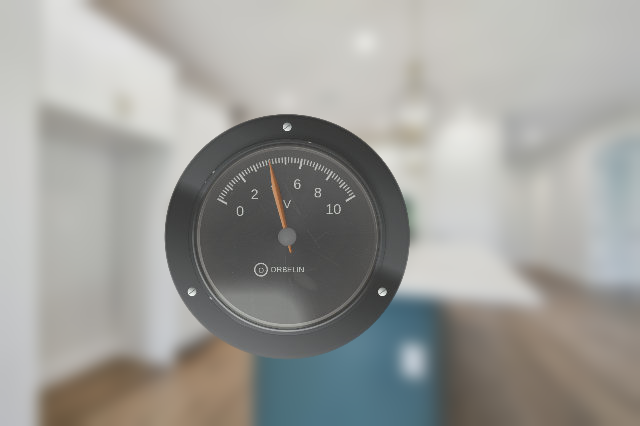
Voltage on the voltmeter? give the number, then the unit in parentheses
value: 4 (V)
